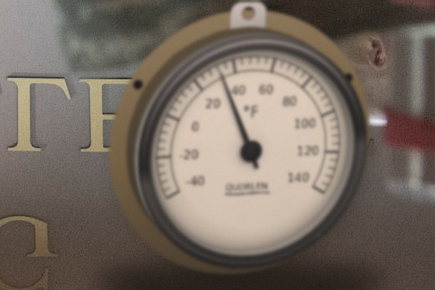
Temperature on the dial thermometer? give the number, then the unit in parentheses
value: 32 (°F)
